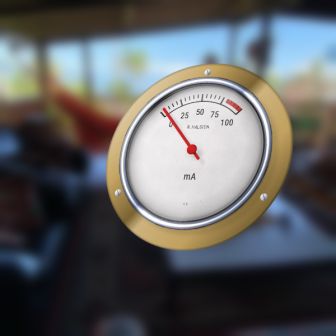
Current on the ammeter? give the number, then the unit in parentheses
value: 5 (mA)
